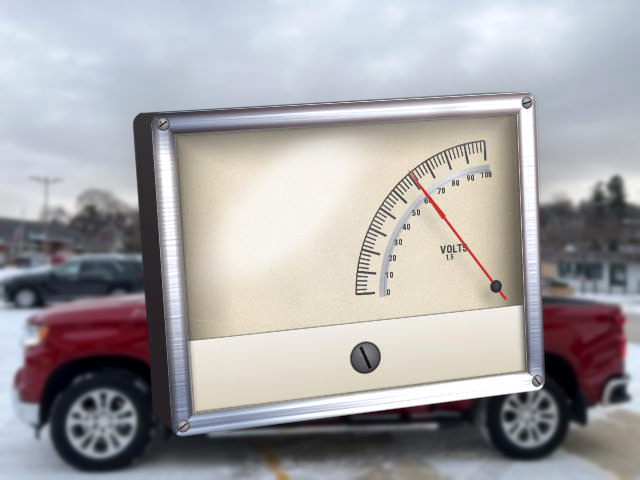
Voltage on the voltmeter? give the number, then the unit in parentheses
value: 60 (V)
